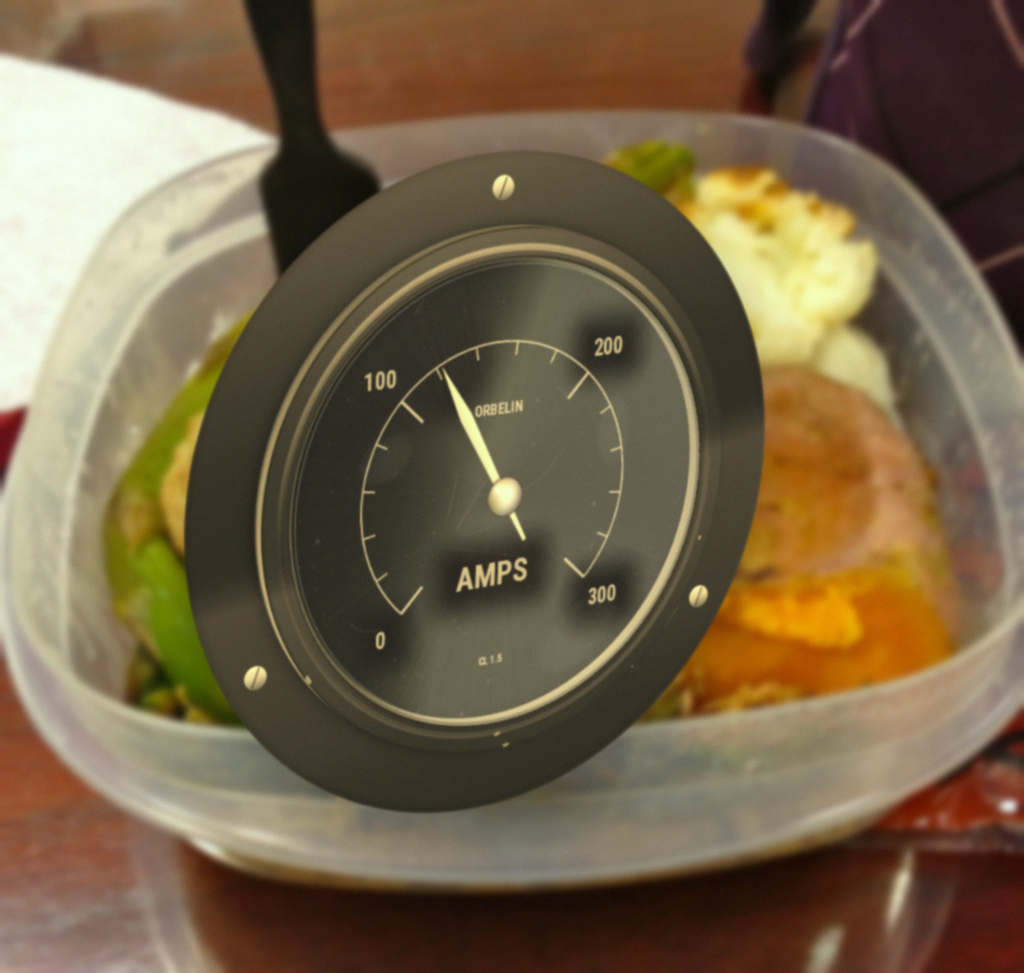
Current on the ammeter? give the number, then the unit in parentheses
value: 120 (A)
